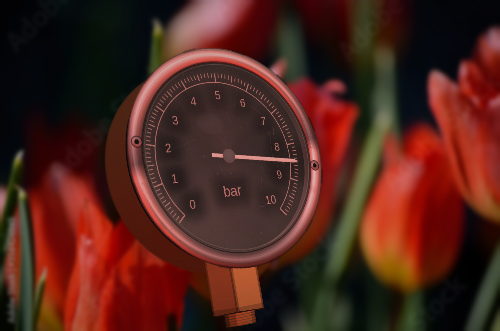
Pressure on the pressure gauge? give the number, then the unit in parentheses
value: 8.5 (bar)
